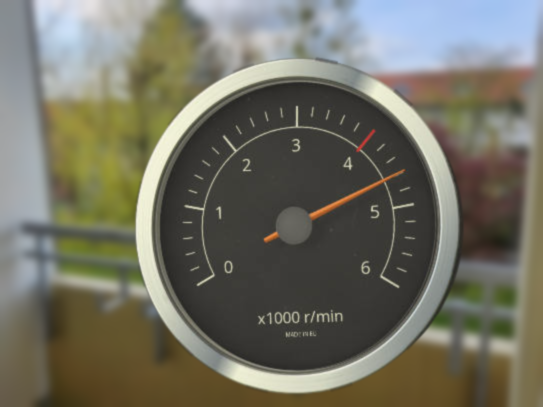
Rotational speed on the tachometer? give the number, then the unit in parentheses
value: 4600 (rpm)
